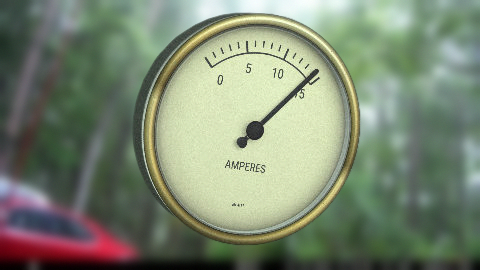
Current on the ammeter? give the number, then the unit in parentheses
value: 14 (A)
